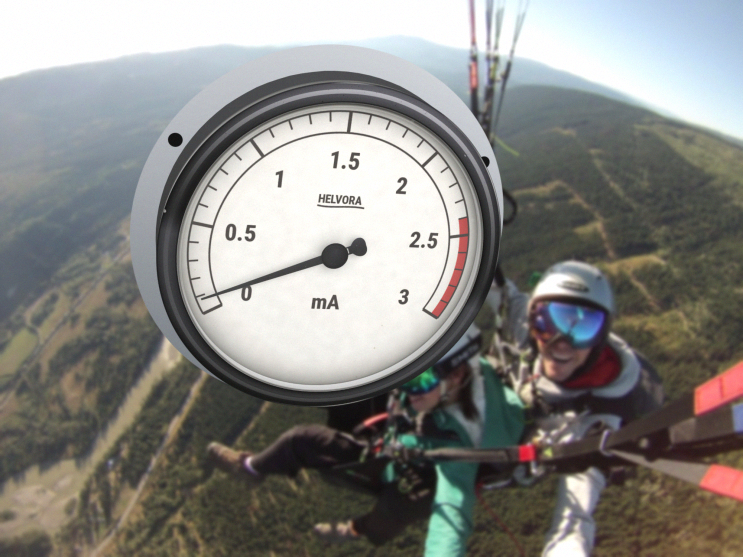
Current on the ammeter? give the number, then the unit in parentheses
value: 0.1 (mA)
